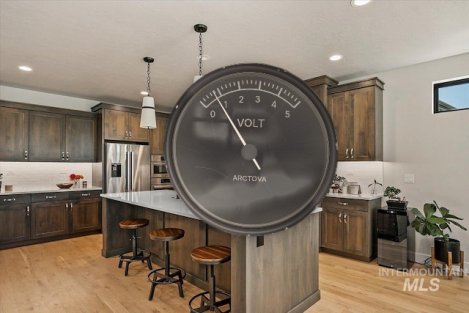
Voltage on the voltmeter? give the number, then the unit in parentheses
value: 0.8 (V)
